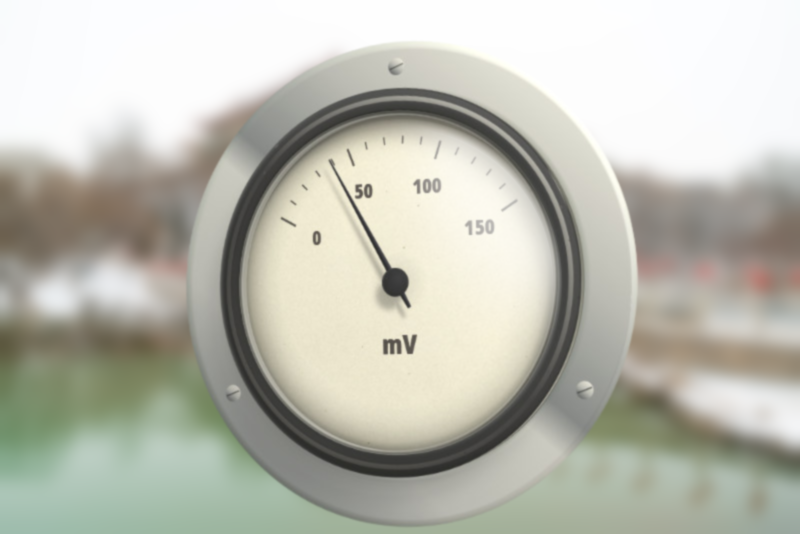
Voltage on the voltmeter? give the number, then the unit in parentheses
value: 40 (mV)
